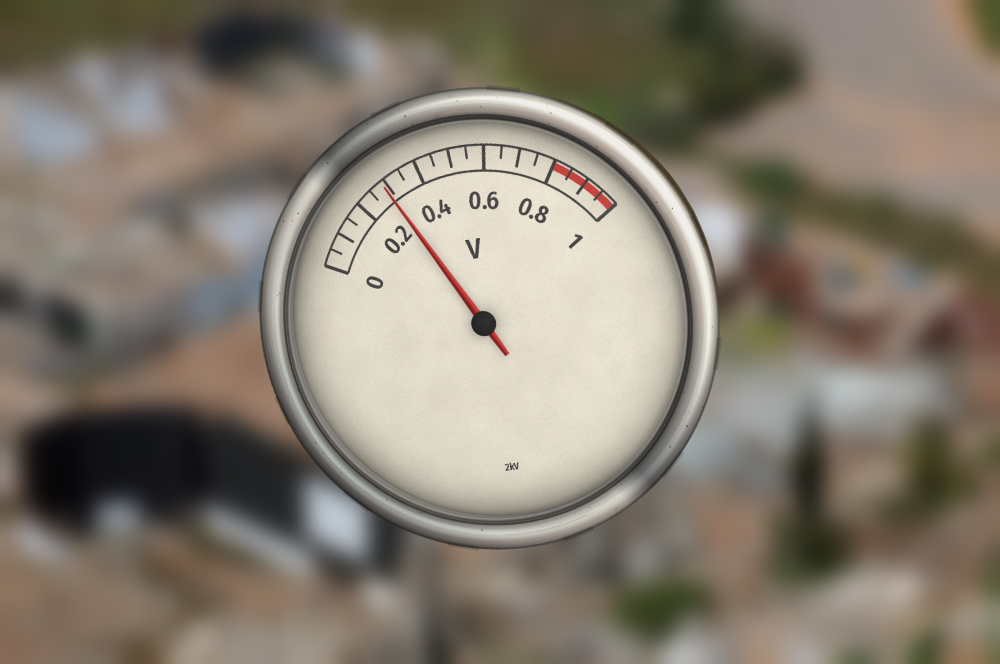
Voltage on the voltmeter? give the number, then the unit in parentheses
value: 0.3 (V)
